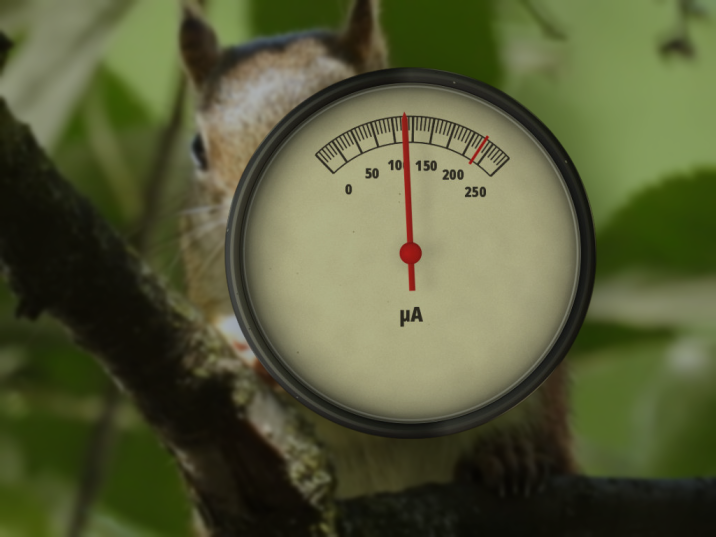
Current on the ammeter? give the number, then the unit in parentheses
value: 115 (µA)
